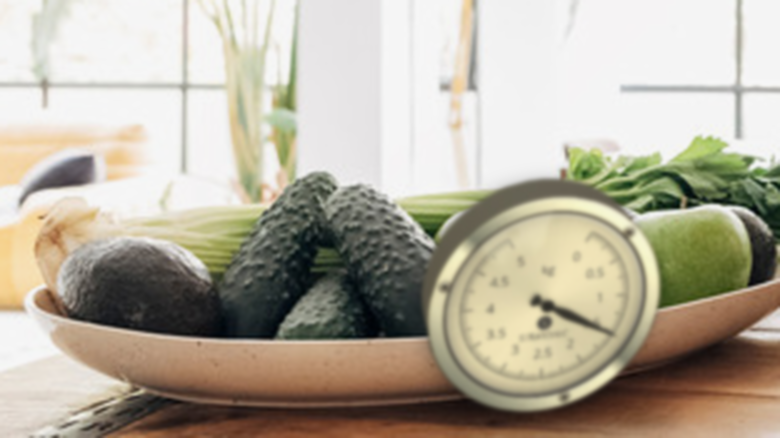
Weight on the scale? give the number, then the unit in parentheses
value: 1.5 (kg)
